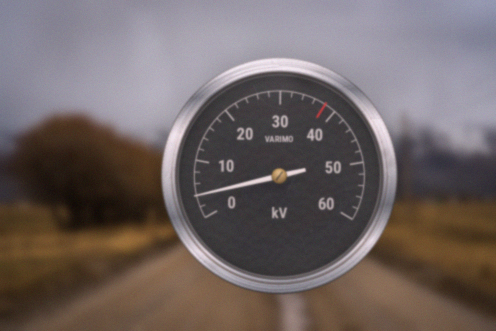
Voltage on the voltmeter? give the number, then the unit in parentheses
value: 4 (kV)
